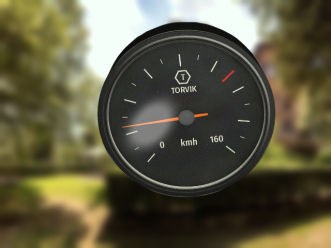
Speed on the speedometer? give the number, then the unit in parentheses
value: 25 (km/h)
